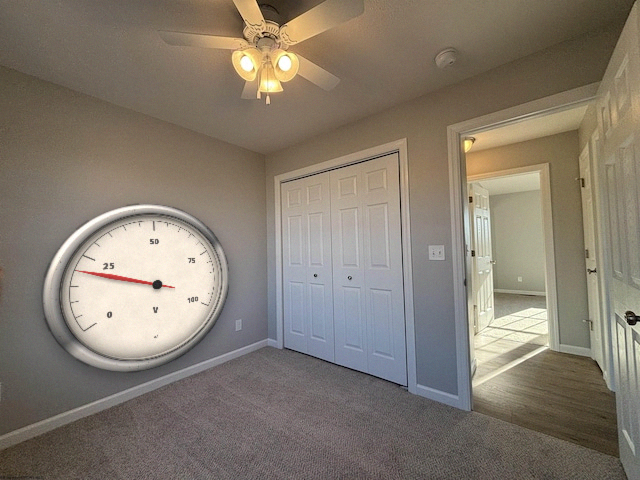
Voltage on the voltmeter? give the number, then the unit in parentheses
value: 20 (V)
